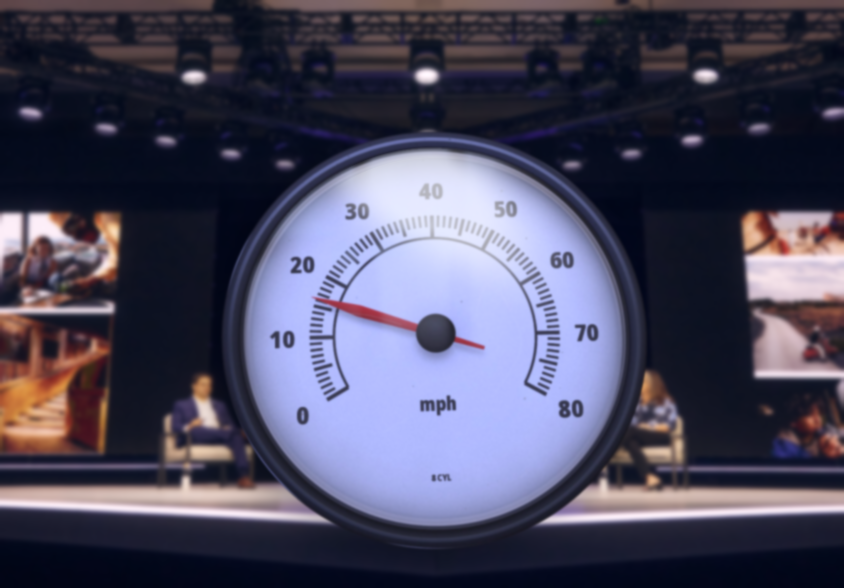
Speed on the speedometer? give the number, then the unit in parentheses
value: 16 (mph)
